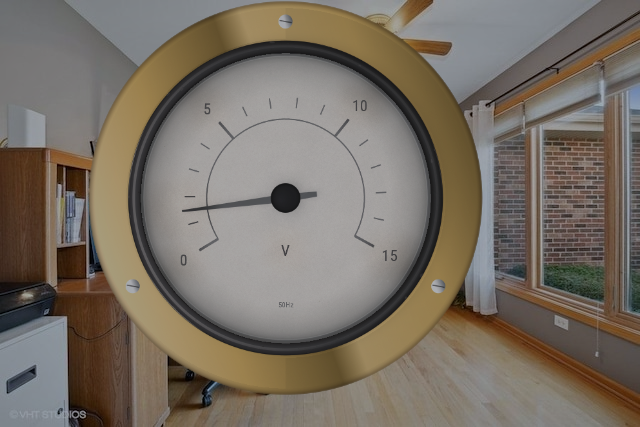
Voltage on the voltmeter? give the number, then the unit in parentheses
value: 1.5 (V)
